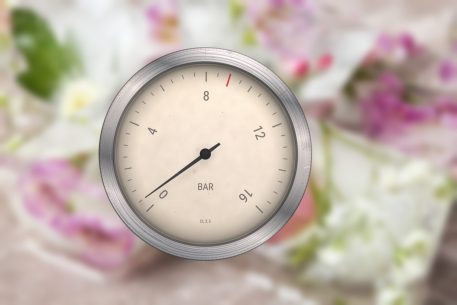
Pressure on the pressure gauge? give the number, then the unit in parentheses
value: 0.5 (bar)
